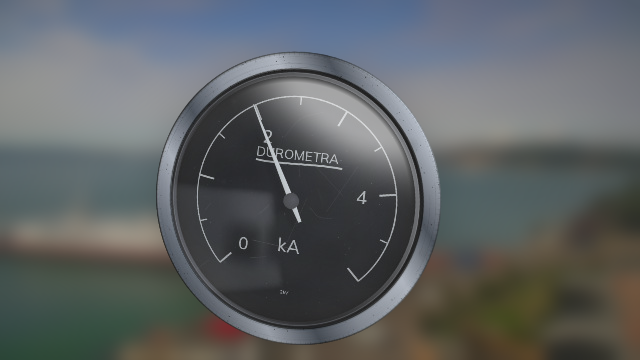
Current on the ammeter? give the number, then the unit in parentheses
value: 2 (kA)
